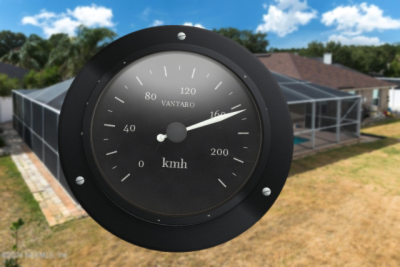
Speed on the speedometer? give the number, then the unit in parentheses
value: 165 (km/h)
